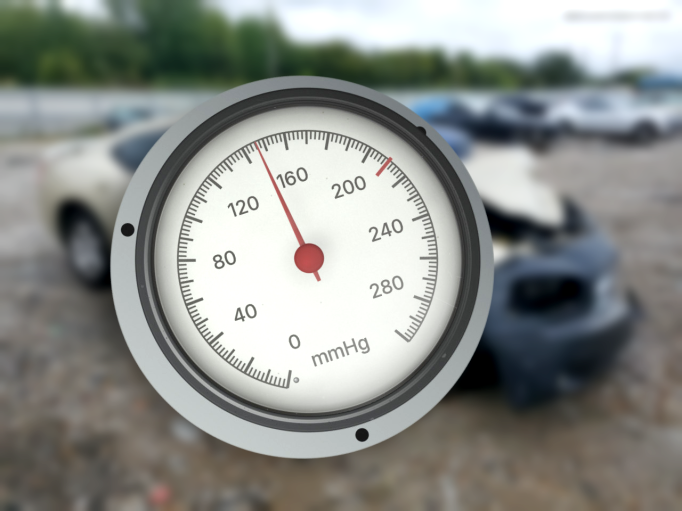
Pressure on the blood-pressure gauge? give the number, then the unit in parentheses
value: 146 (mmHg)
